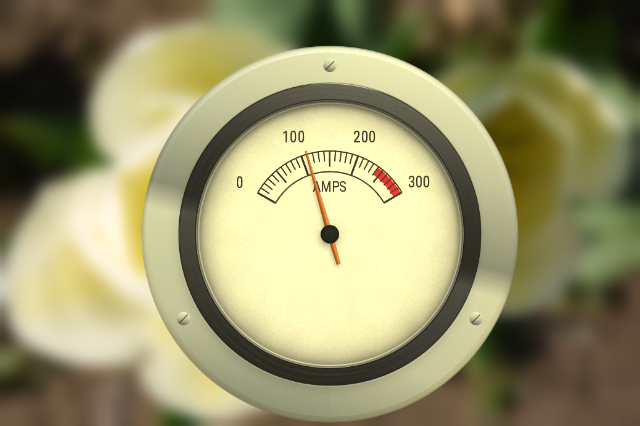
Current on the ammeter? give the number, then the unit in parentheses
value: 110 (A)
